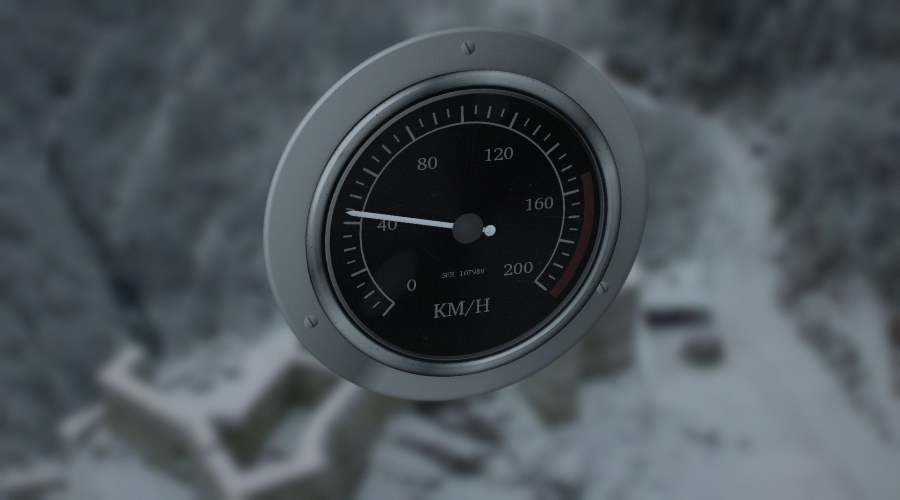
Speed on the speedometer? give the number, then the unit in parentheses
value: 45 (km/h)
